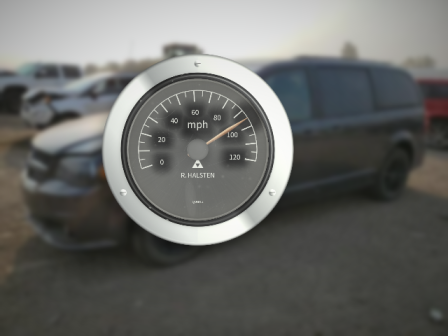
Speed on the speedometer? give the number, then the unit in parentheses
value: 95 (mph)
